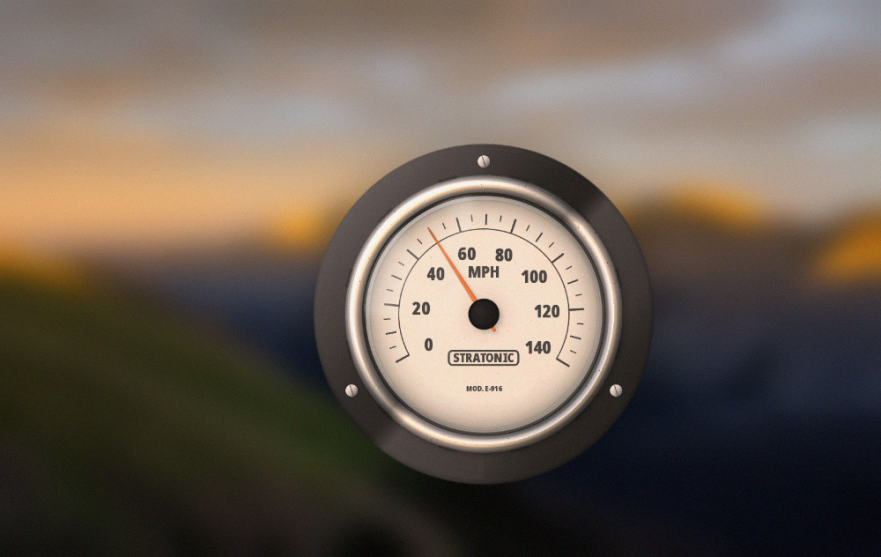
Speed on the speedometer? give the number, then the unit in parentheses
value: 50 (mph)
